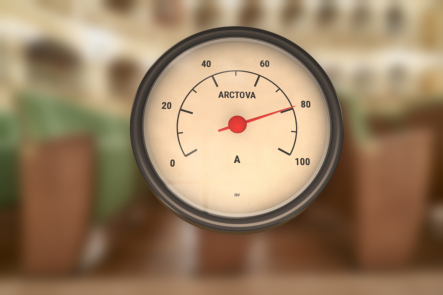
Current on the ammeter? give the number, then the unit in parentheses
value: 80 (A)
